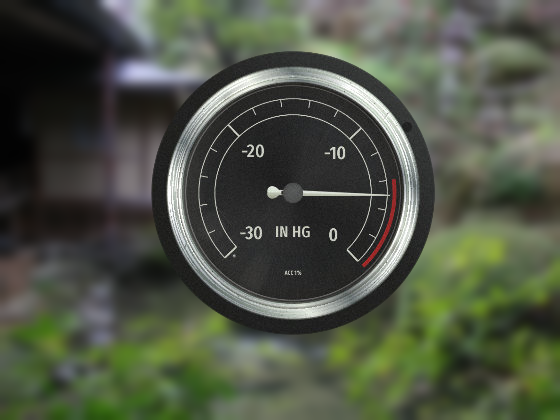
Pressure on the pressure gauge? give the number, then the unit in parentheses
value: -5 (inHg)
